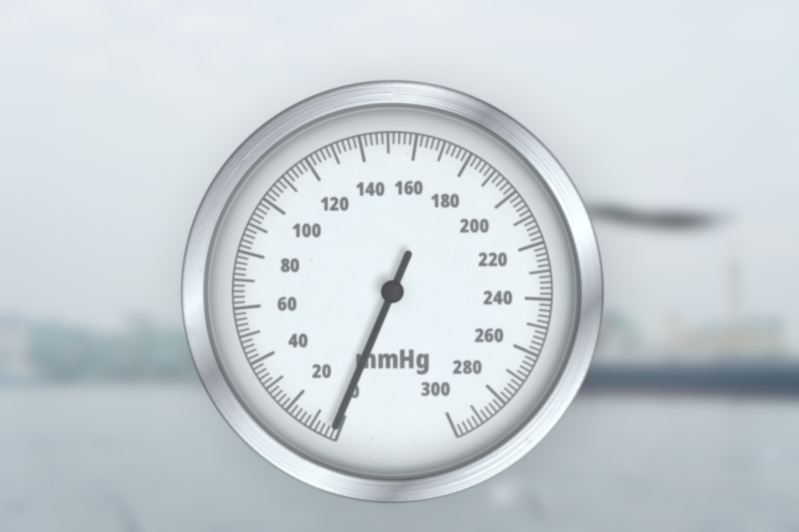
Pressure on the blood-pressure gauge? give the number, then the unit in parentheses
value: 2 (mmHg)
